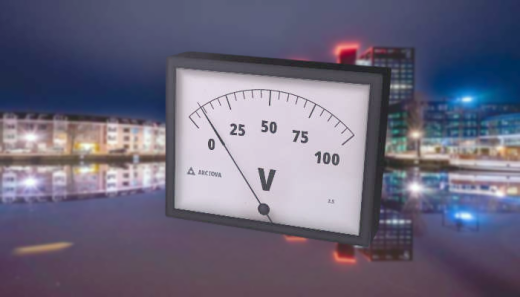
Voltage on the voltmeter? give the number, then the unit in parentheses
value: 10 (V)
